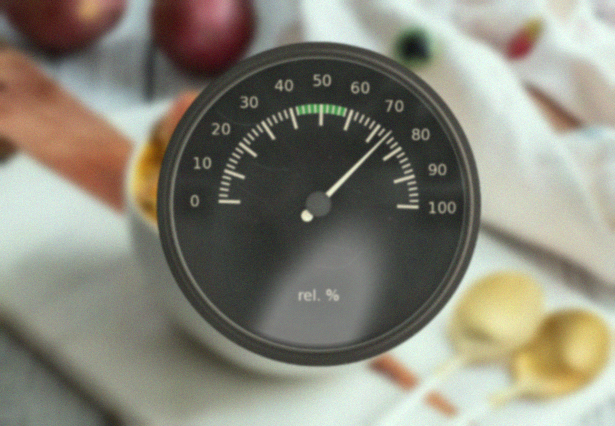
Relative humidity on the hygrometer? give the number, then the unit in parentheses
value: 74 (%)
